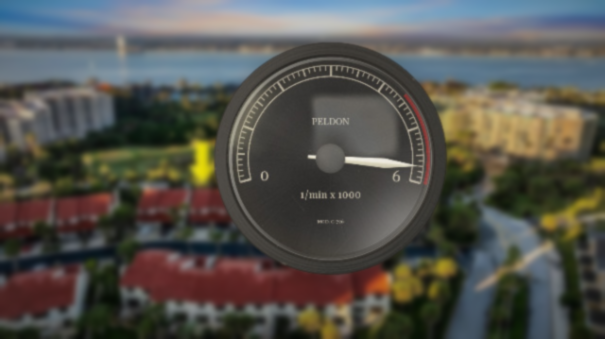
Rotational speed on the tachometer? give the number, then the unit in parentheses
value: 5700 (rpm)
